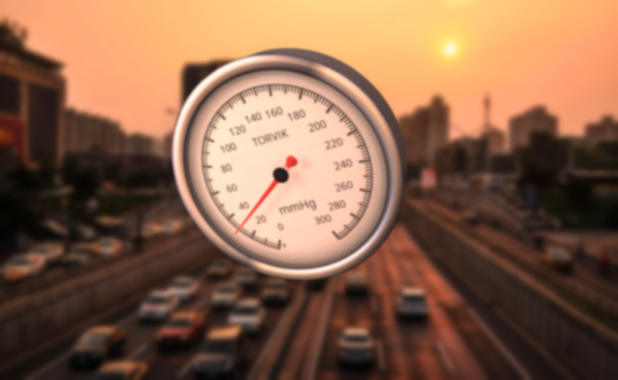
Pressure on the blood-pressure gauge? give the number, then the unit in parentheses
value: 30 (mmHg)
